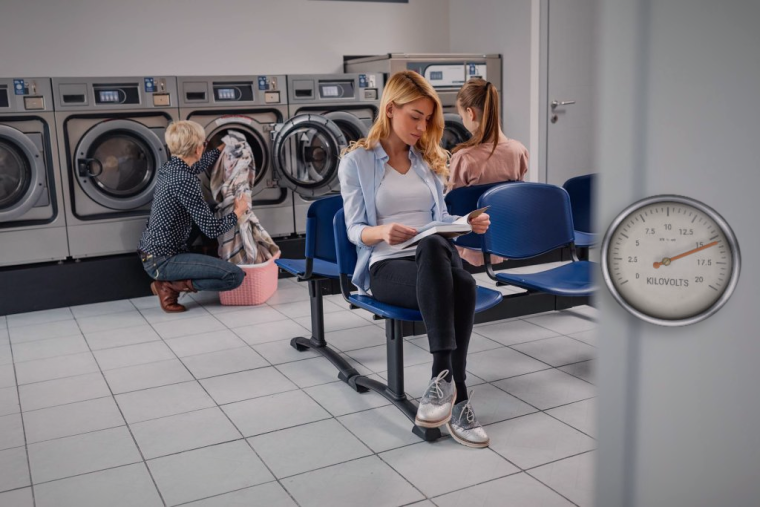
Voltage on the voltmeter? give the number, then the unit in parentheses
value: 15.5 (kV)
